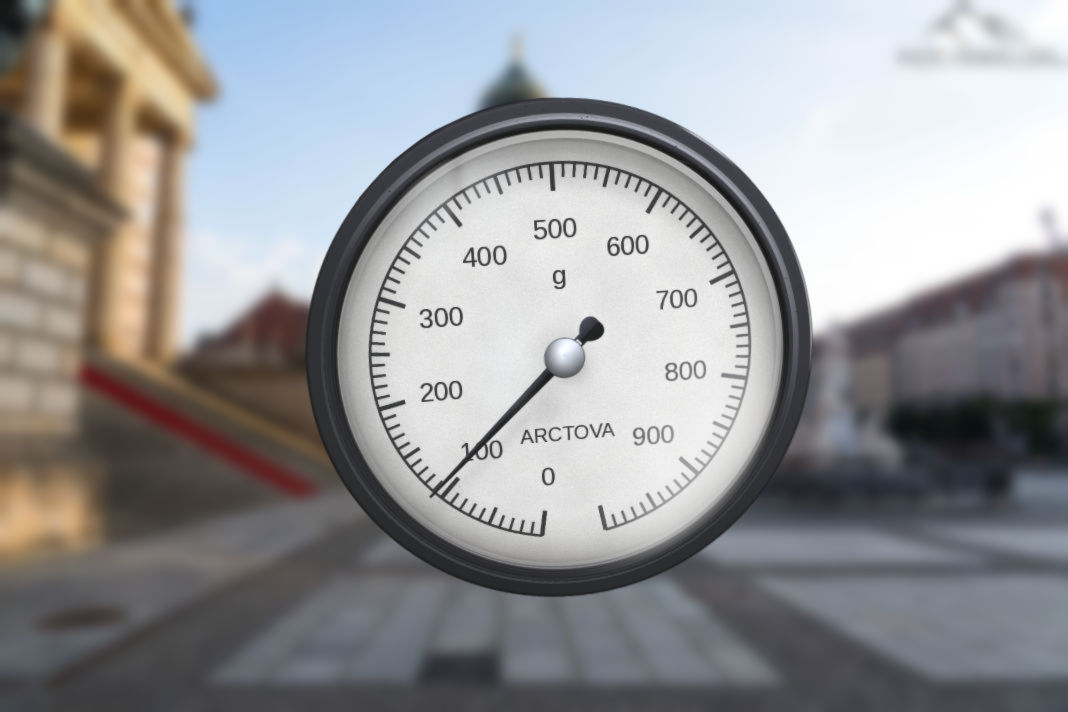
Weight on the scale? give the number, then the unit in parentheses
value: 110 (g)
